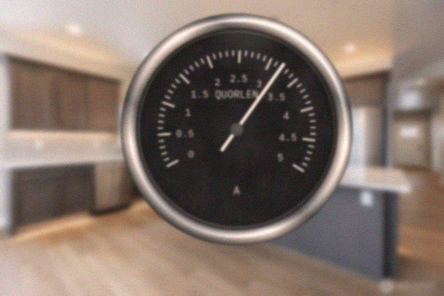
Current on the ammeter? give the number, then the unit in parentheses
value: 3.2 (A)
